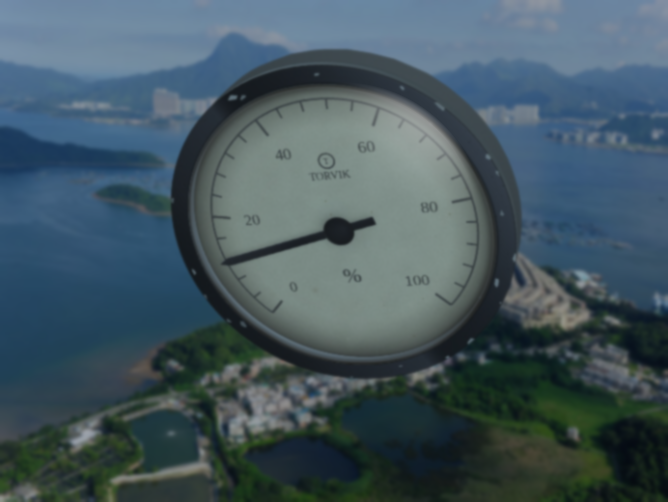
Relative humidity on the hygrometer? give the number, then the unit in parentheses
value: 12 (%)
